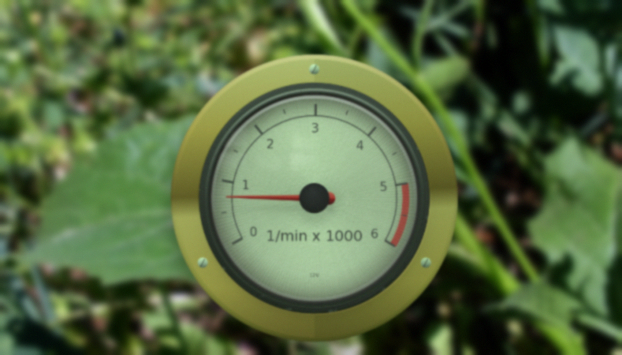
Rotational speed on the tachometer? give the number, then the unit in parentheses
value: 750 (rpm)
